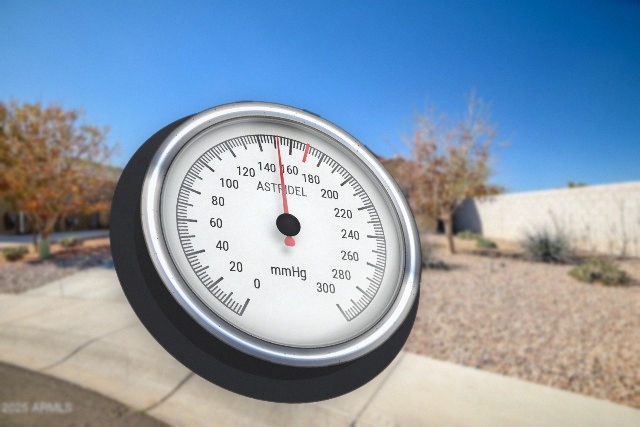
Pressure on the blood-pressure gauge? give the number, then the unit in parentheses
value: 150 (mmHg)
